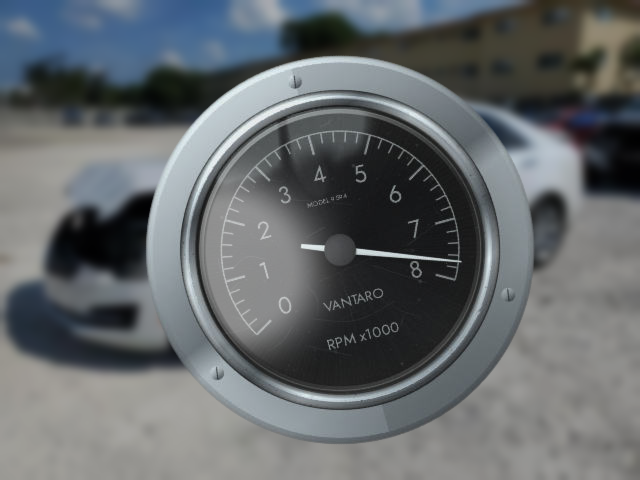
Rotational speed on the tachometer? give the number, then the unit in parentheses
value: 7700 (rpm)
